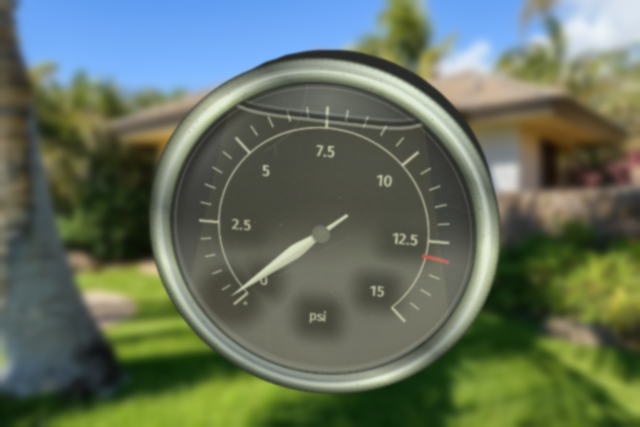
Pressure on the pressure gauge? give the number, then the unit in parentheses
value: 0.25 (psi)
